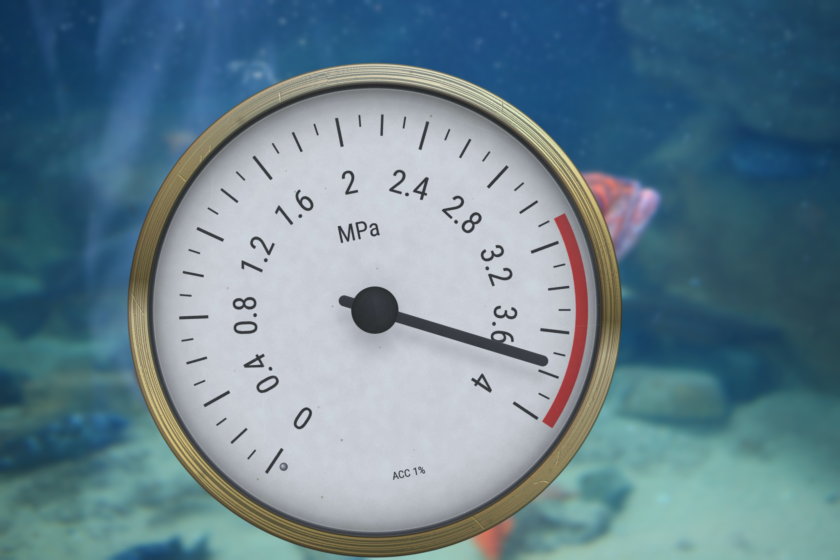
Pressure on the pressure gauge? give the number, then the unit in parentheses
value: 3.75 (MPa)
